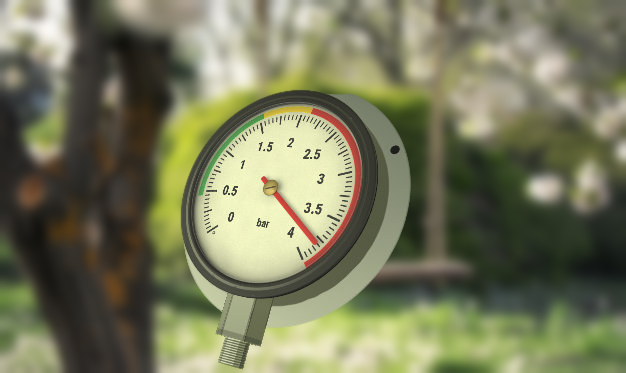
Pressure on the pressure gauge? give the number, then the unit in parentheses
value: 3.8 (bar)
